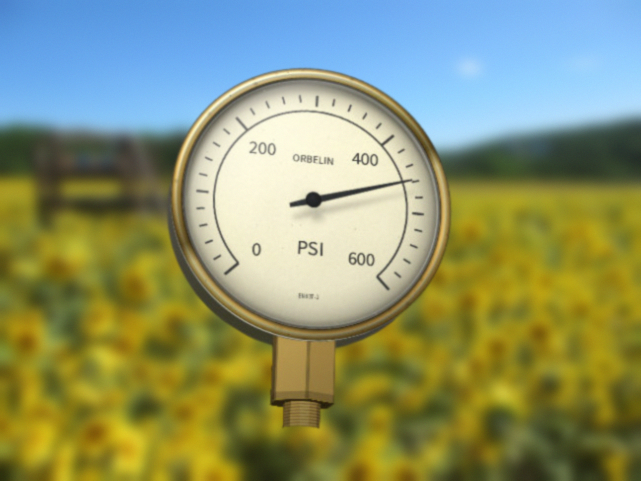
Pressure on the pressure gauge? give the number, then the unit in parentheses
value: 460 (psi)
